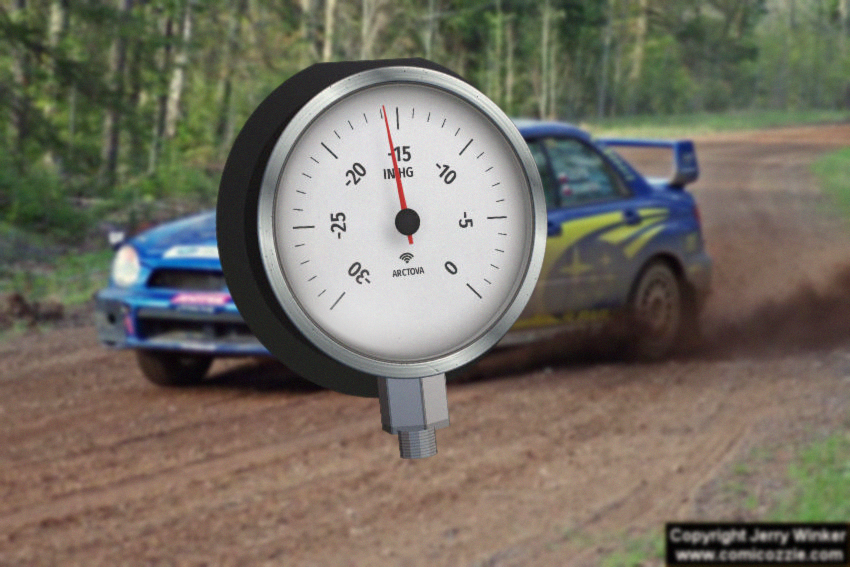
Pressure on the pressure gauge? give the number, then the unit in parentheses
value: -16 (inHg)
